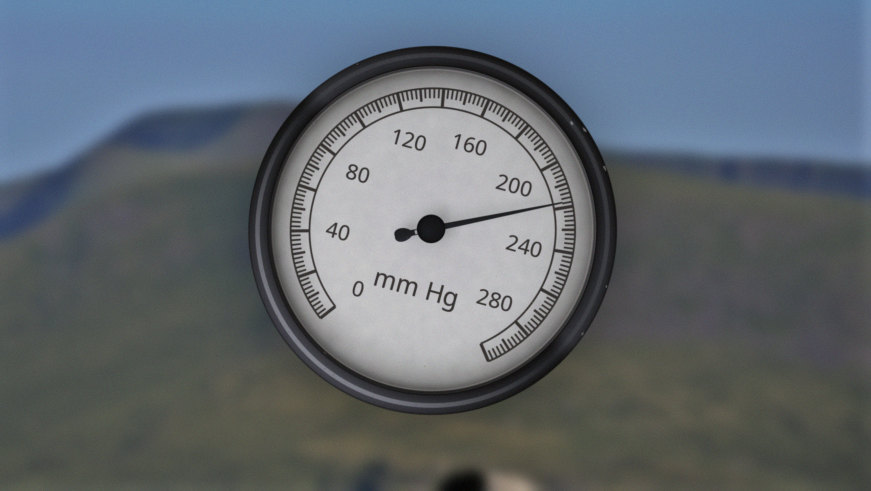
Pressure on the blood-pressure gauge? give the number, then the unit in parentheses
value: 218 (mmHg)
